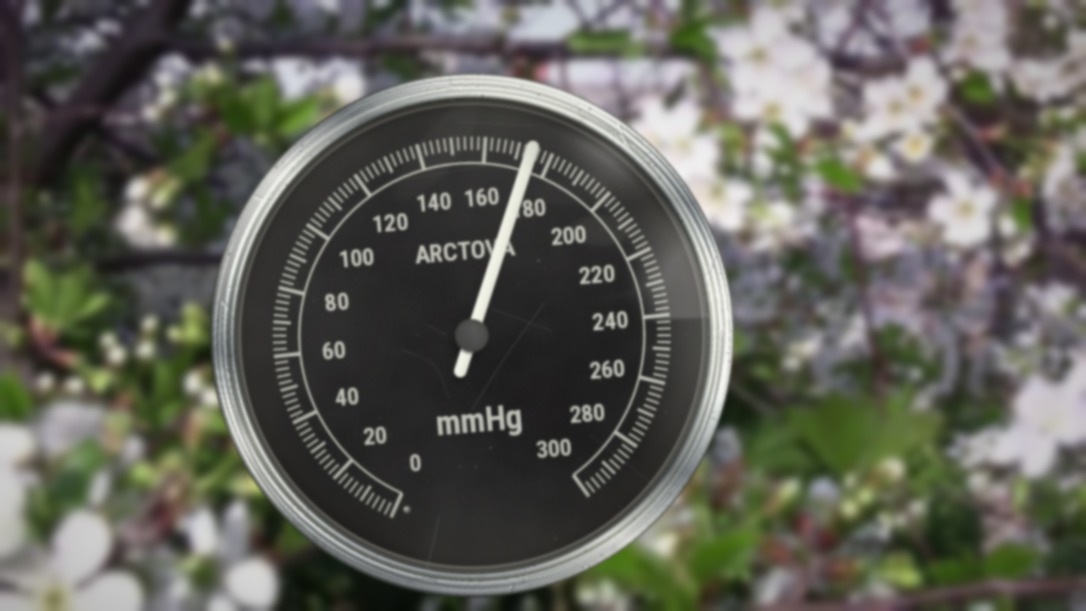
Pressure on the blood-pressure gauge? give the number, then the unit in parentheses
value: 174 (mmHg)
